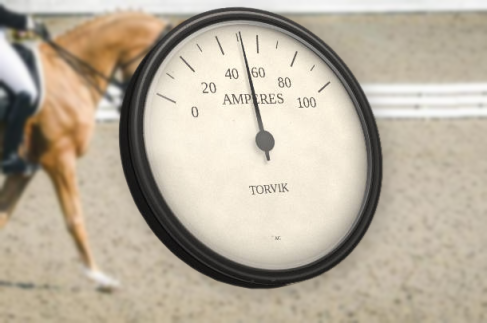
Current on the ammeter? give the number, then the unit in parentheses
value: 50 (A)
